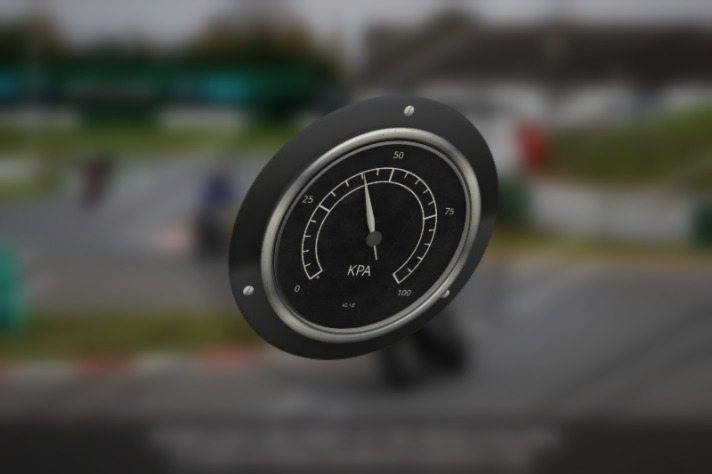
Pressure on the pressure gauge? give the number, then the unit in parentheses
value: 40 (kPa)
